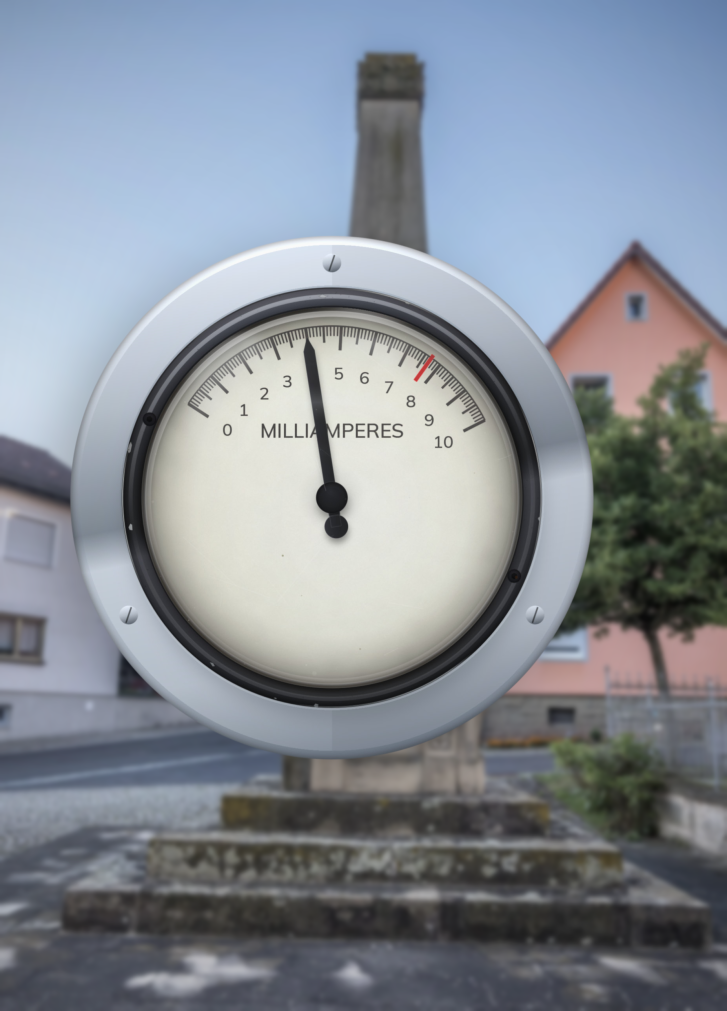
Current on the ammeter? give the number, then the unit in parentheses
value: 4 (mA)
